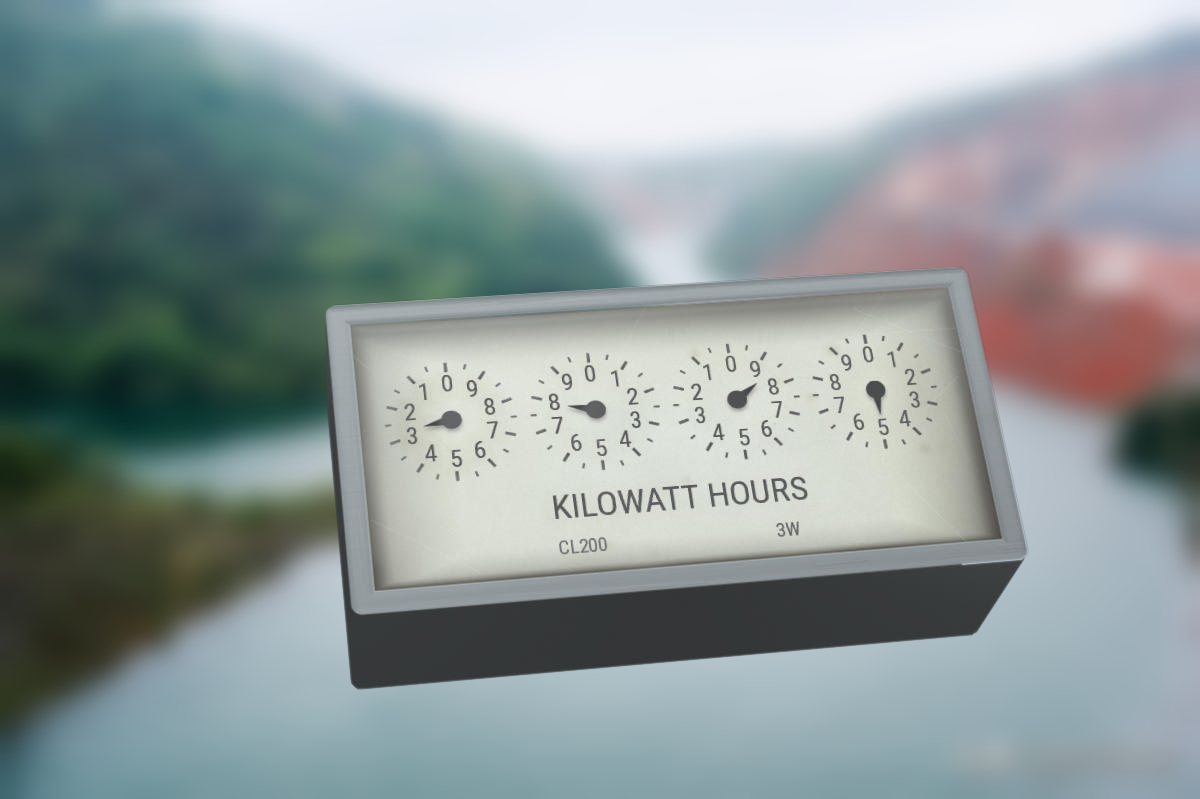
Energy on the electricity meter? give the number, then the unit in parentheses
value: 2785 (kWh)
